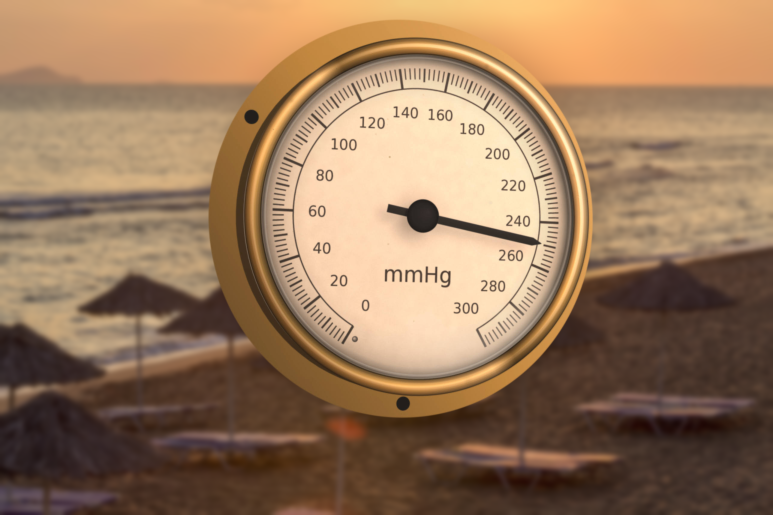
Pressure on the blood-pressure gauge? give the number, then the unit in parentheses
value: 250 (mmHg)
